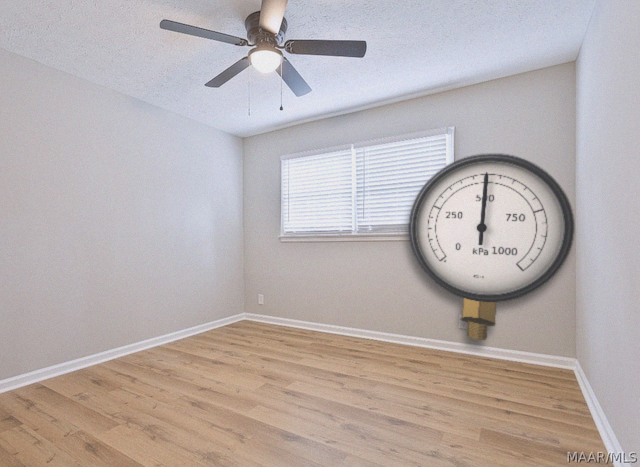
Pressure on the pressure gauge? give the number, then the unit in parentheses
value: 500 (kPa)
